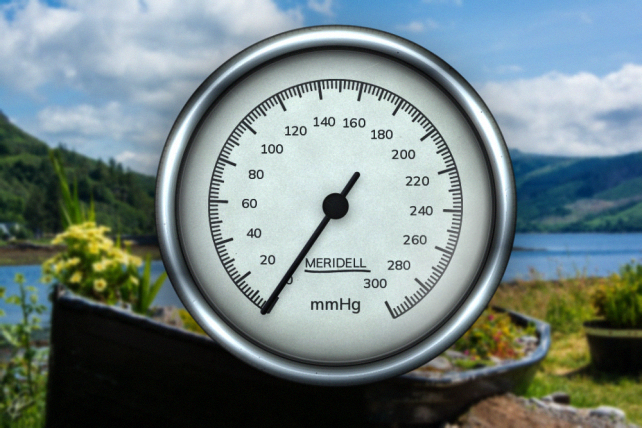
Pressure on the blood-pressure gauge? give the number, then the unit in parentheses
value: 2 (mmHg)
